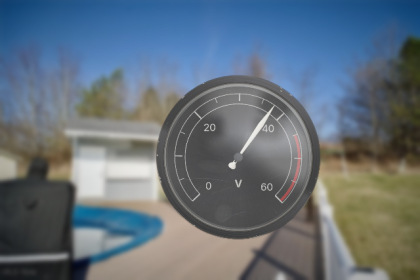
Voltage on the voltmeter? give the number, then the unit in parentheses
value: 37.5 (V)
